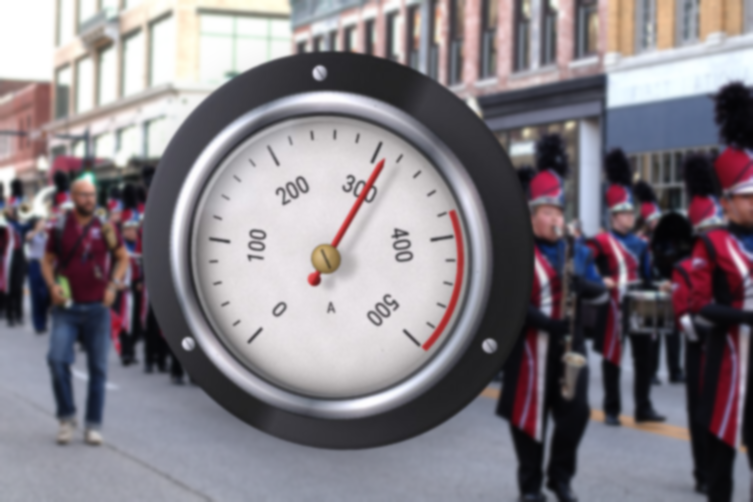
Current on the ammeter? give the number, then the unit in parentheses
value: 310 (A)
